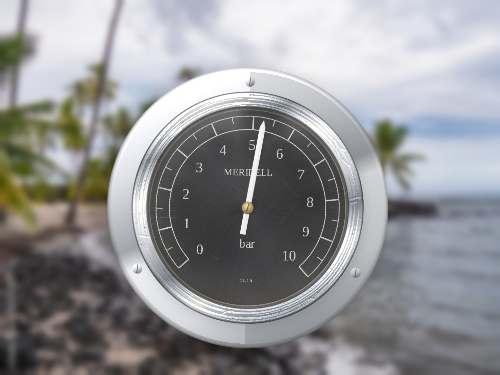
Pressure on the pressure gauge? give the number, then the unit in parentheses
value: 5.25 (bar)
